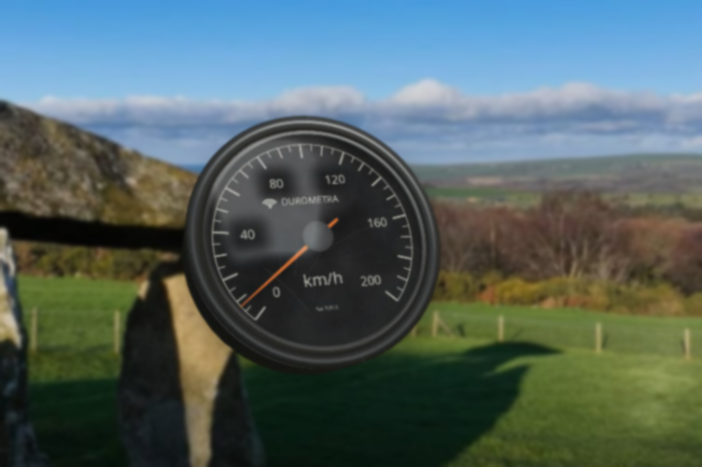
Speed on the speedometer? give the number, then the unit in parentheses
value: 7.5 (km/h)
